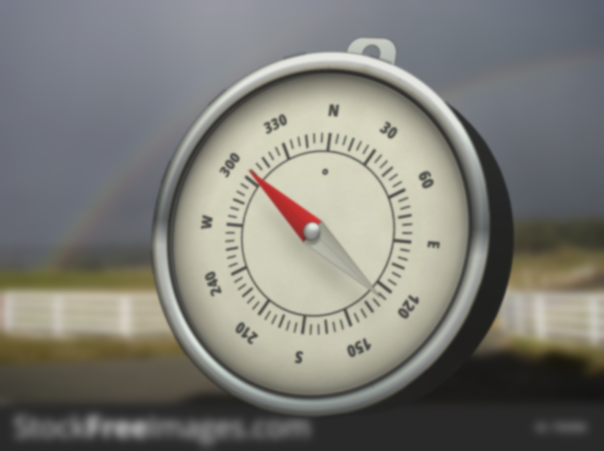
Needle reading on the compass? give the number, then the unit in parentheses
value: 305 (°)
